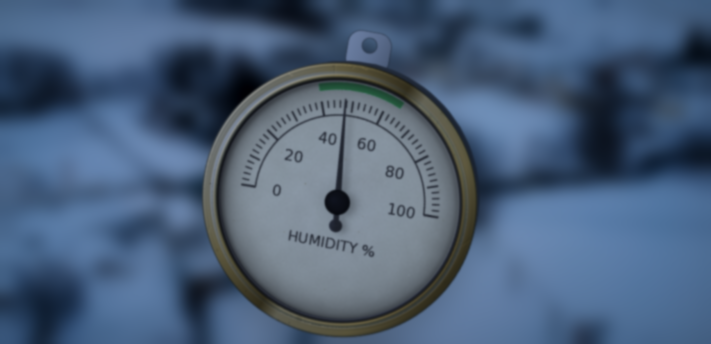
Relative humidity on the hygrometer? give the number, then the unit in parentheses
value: 48 (%)
